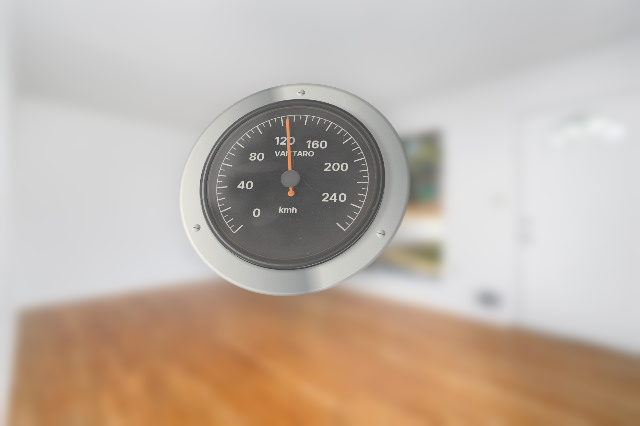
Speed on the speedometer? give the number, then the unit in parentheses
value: 125 (km/h)
